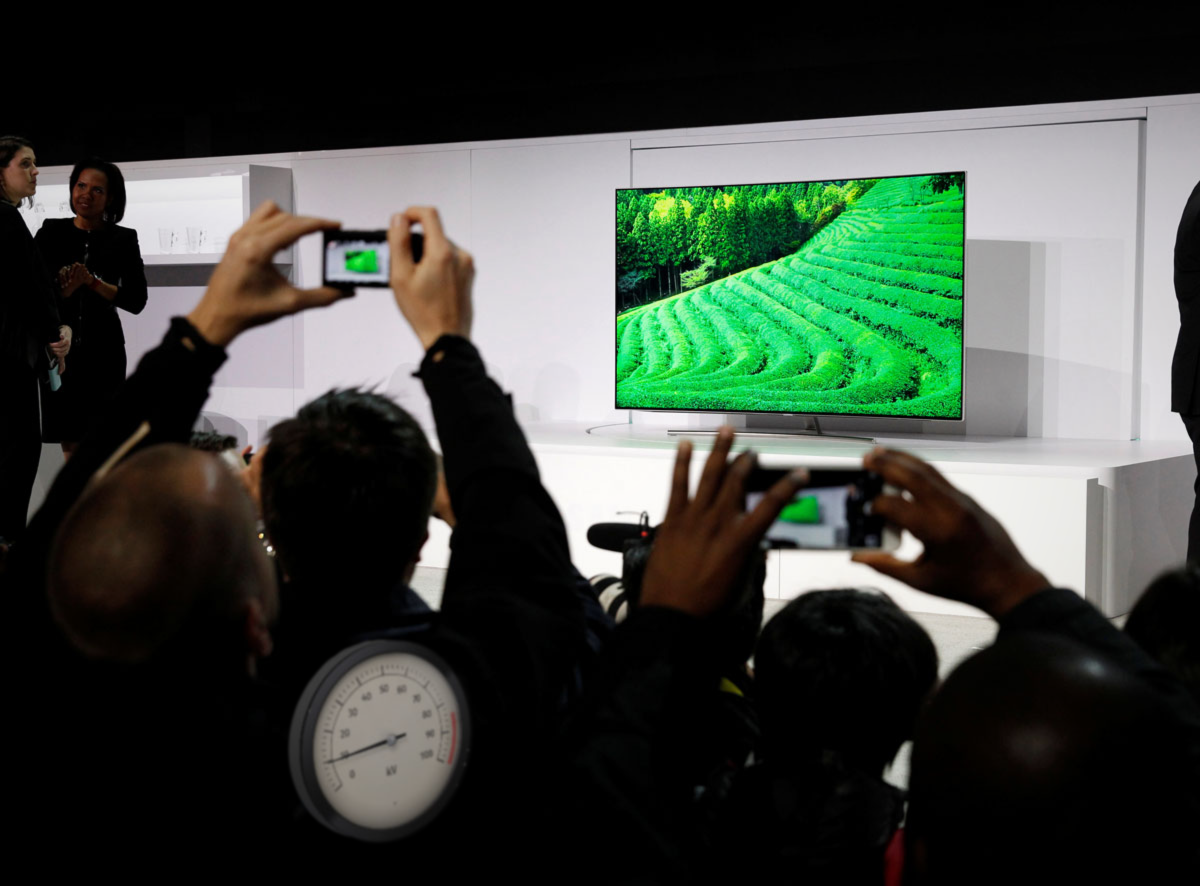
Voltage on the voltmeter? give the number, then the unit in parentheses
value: 10 (kV)
